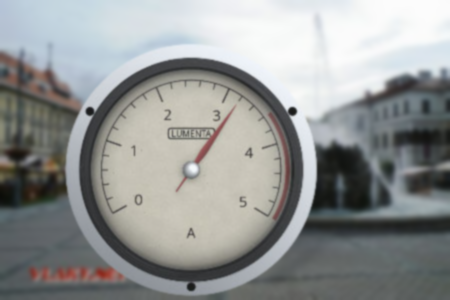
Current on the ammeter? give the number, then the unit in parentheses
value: 3.2 (A)
